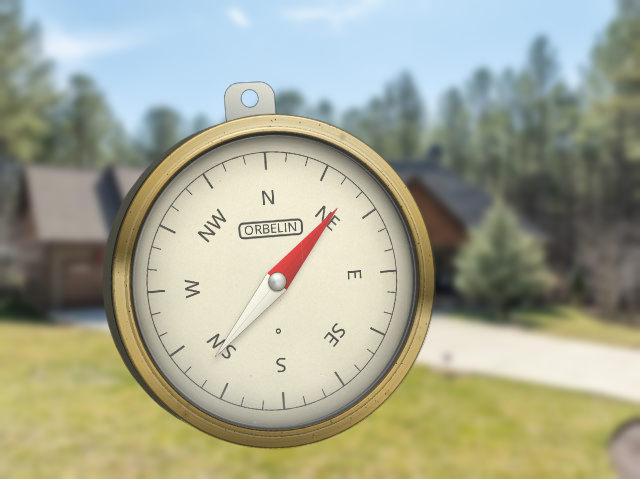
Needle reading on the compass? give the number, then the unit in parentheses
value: 45 (°)
